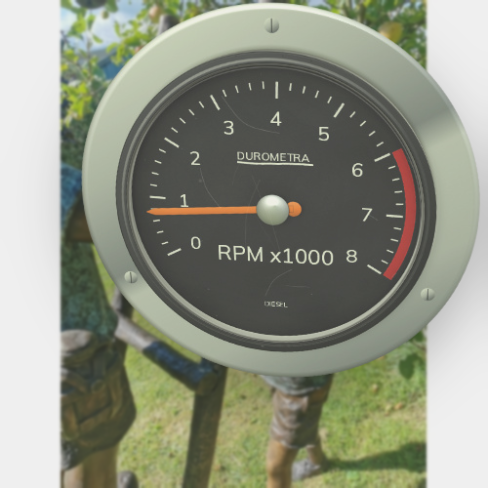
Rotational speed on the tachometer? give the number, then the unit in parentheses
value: 800 (rpm)
